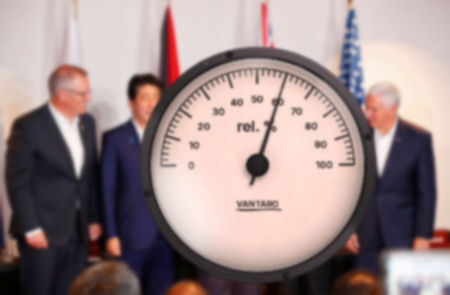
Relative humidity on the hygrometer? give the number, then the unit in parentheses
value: 60 (%)
